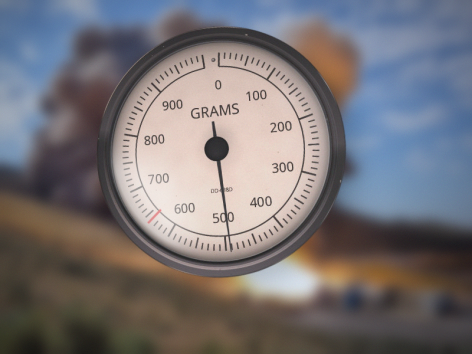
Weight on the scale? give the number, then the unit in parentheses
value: 490 (g)
